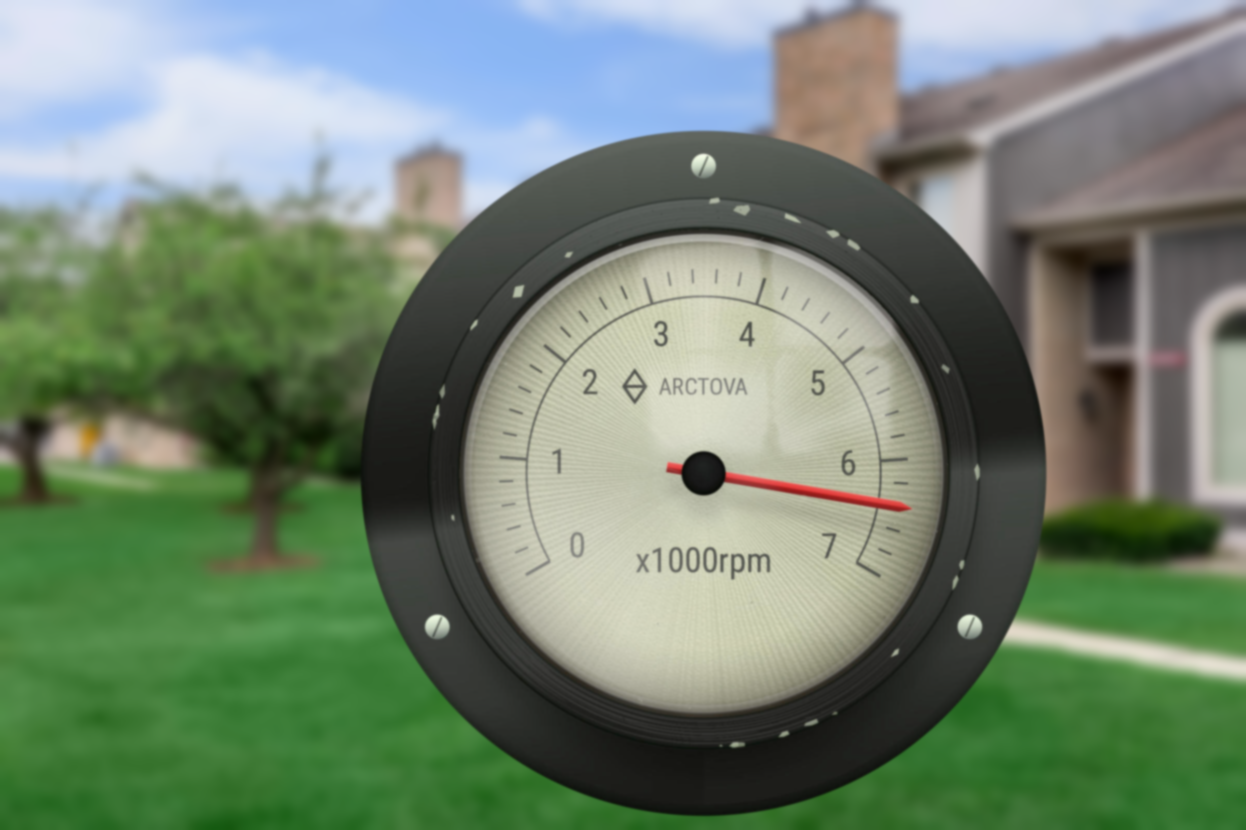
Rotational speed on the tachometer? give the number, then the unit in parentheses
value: 6400 (rpm)
